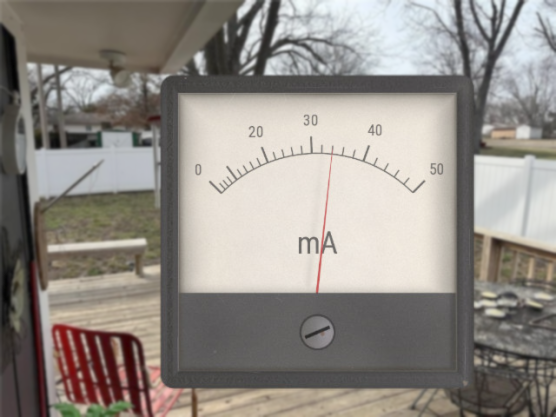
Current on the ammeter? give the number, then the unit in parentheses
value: 34 (mA)
